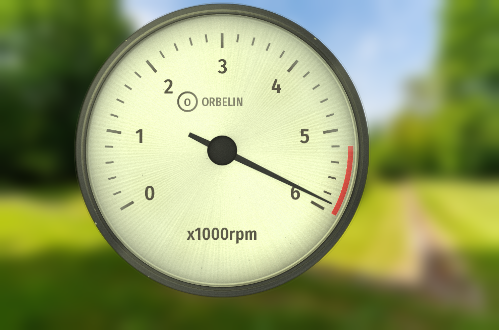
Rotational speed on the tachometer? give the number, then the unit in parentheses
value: 5900 (rpm)
